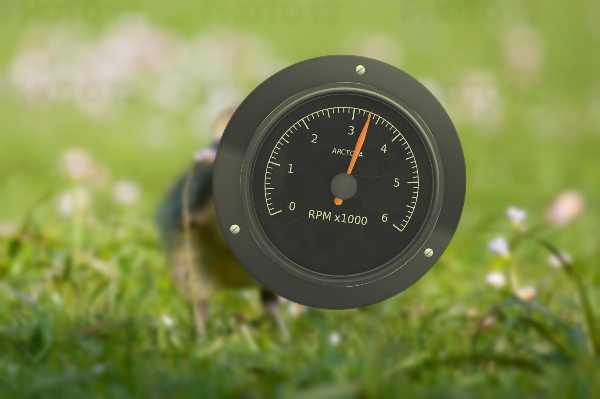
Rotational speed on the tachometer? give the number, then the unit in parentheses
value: 3300 (rpm)
